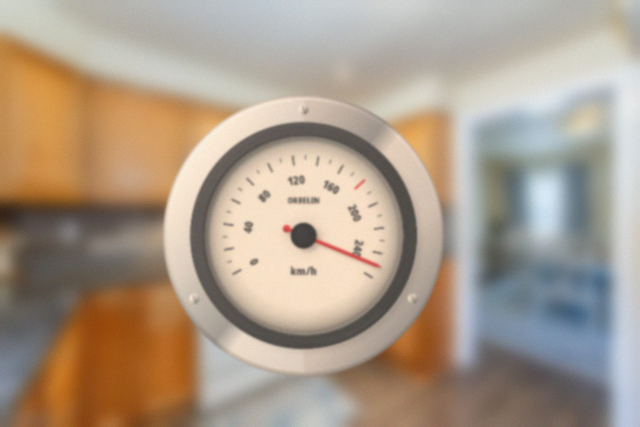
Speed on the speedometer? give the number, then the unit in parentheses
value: 250 (km/h)
